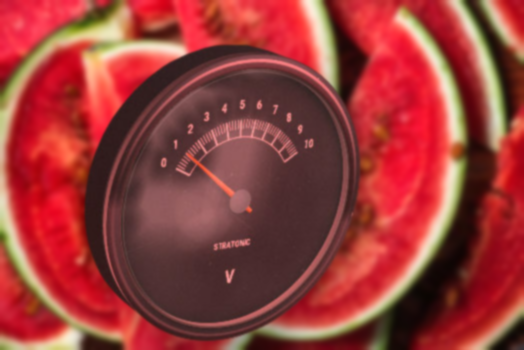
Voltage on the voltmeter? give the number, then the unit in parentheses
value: 1 (V)
